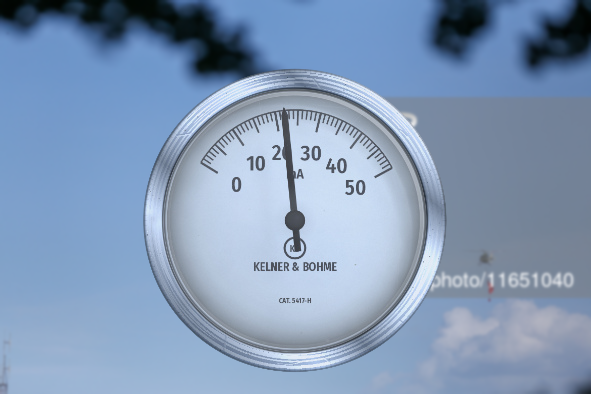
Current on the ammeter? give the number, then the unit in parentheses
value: 22 (mA)
